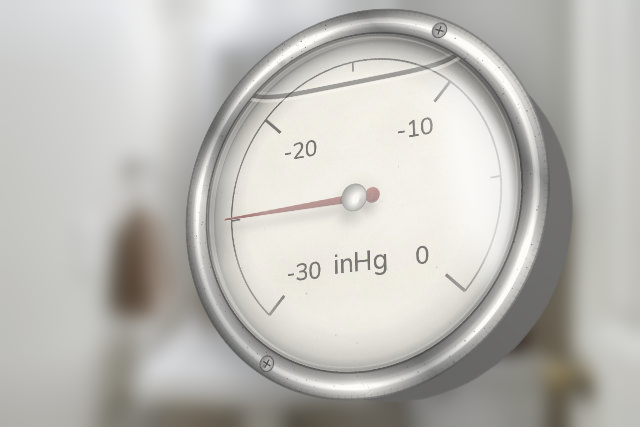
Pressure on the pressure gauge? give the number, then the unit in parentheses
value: -25 (inHg)
